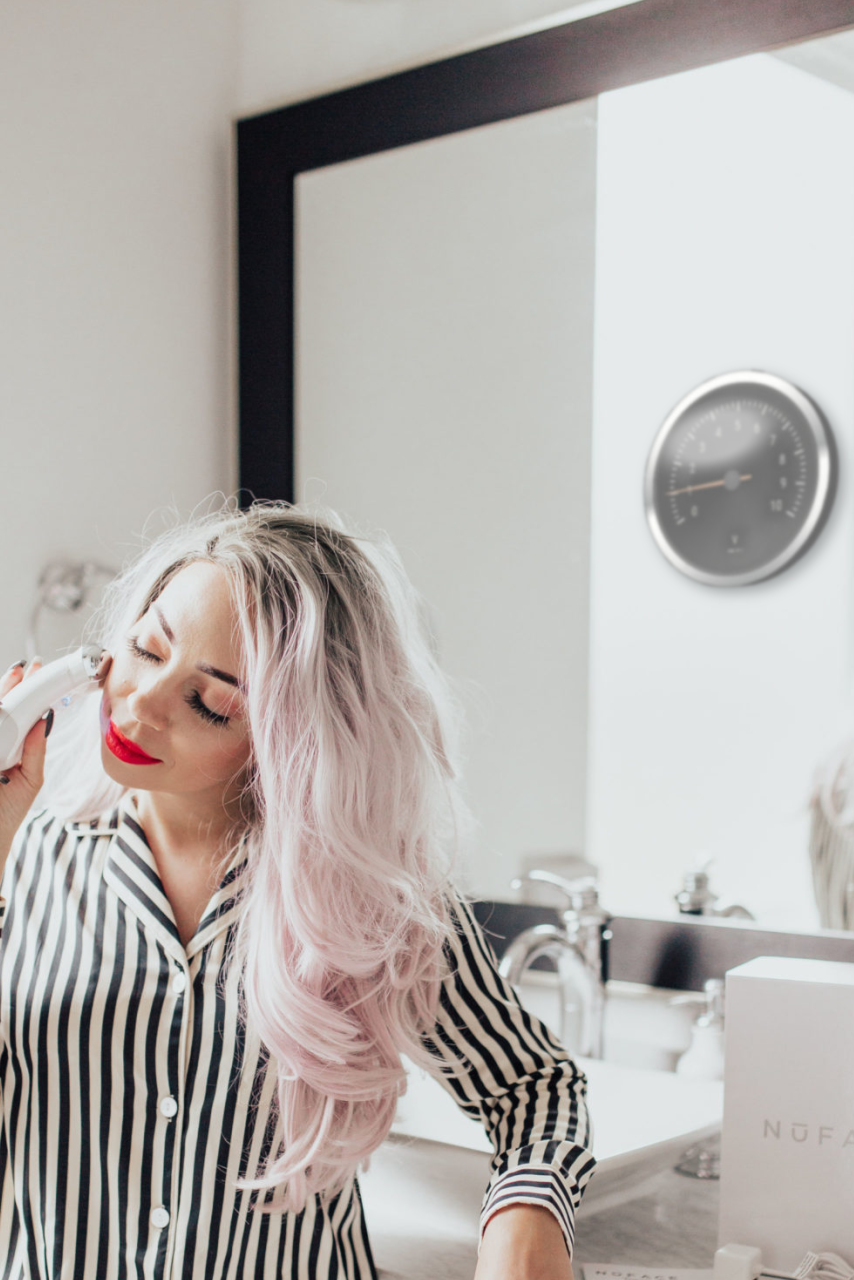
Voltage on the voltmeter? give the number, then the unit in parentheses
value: 1 (V)
